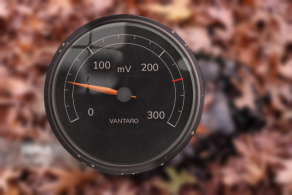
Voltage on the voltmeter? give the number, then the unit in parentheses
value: 50 (mV)
